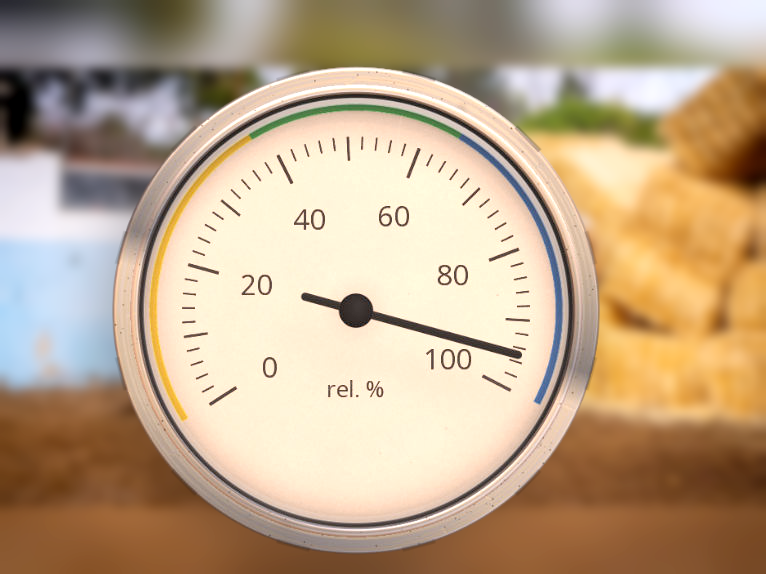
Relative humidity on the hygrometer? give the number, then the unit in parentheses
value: 95 (%)
